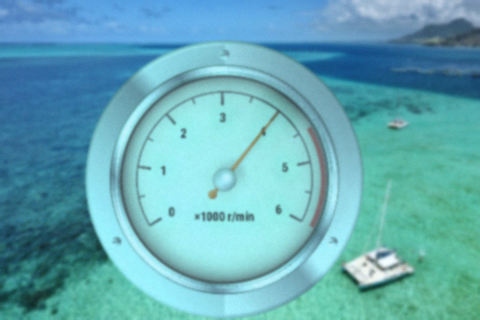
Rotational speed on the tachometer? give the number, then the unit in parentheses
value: 4000 (rpm)
